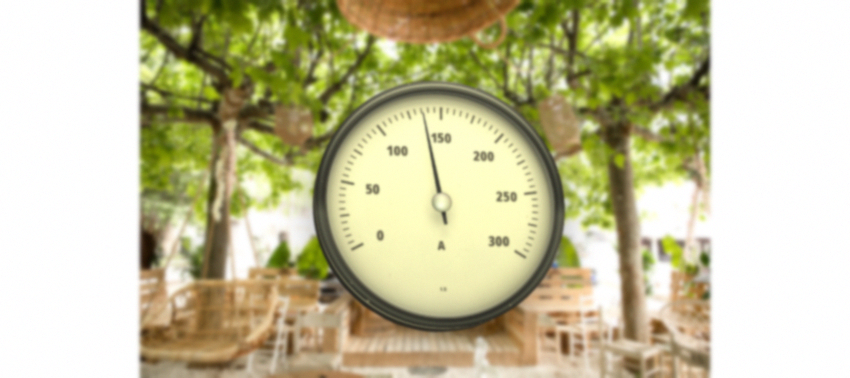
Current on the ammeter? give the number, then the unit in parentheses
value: 135 (A)
